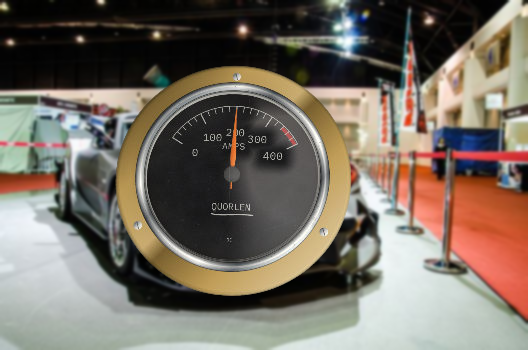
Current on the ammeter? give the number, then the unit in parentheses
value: 200 (A)
